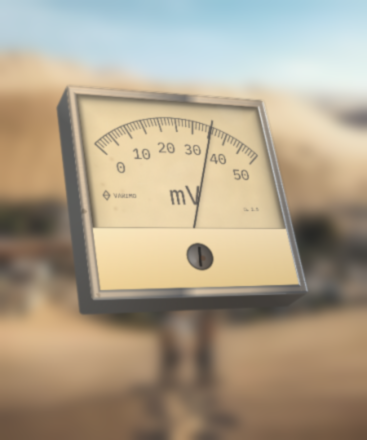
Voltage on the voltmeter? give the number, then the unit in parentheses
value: 35 (mV)
